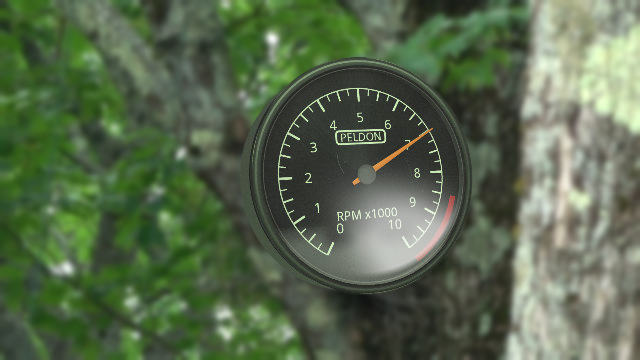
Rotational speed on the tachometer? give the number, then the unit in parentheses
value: 7000 (rpm)
